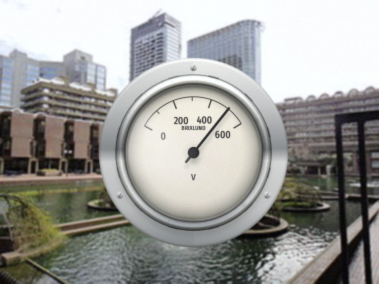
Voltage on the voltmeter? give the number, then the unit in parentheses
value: 500 (V)
